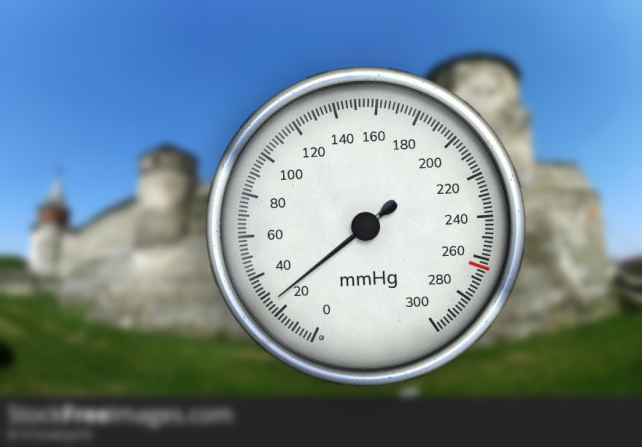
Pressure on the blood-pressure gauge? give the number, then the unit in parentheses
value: 26 (mmHg)
